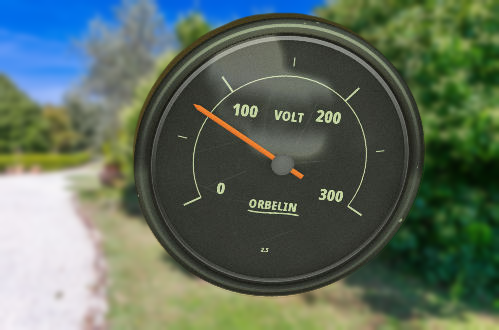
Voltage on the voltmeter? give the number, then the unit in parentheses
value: 75 (V)
